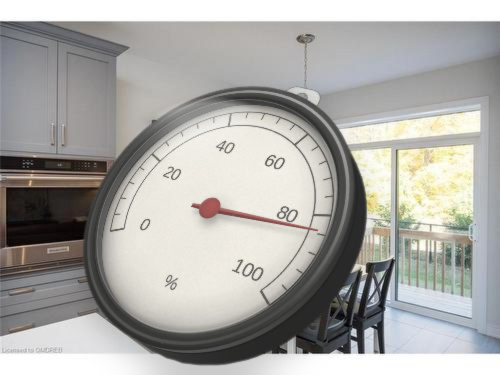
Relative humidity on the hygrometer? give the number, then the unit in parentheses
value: 84 (%)
